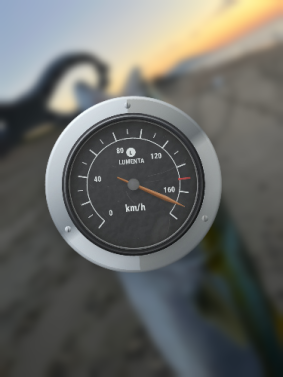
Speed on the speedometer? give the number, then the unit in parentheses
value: 170 (km/h)
